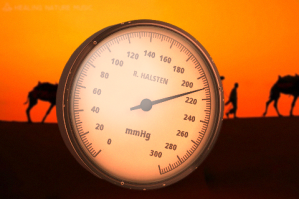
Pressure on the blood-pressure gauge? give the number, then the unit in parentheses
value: 210 (mmHg)
